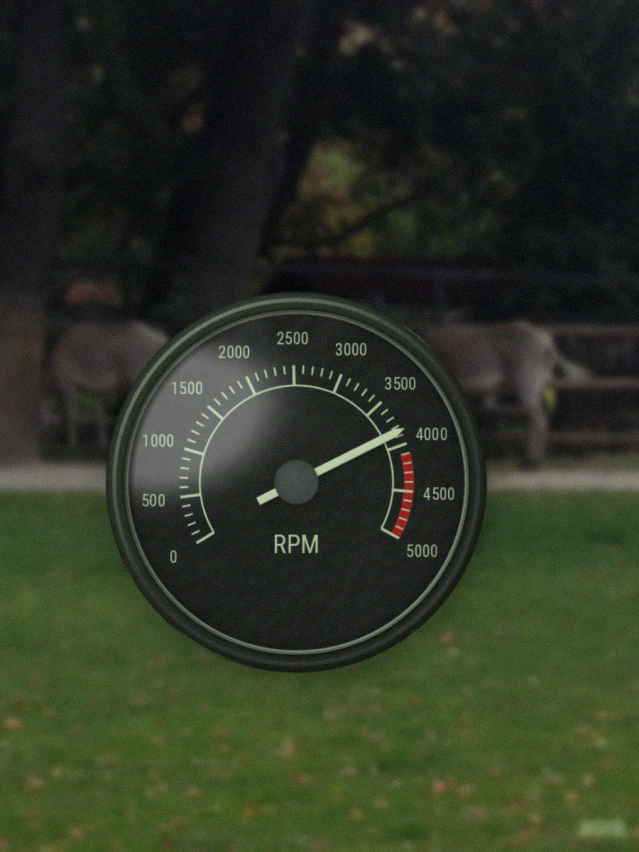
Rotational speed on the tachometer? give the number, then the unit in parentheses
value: 3850 (rpm)
